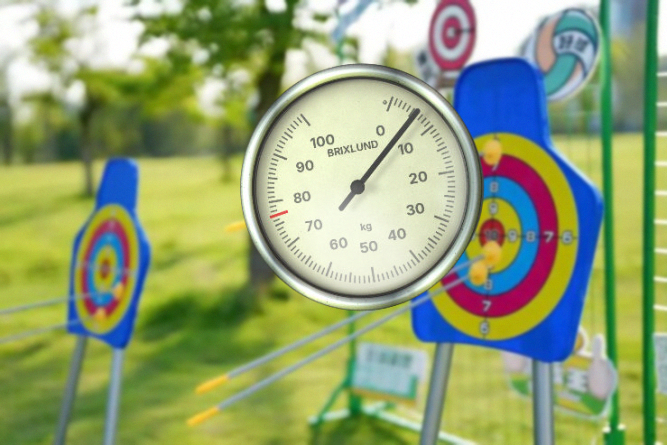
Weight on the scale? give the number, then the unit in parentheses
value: 6 (kg)
